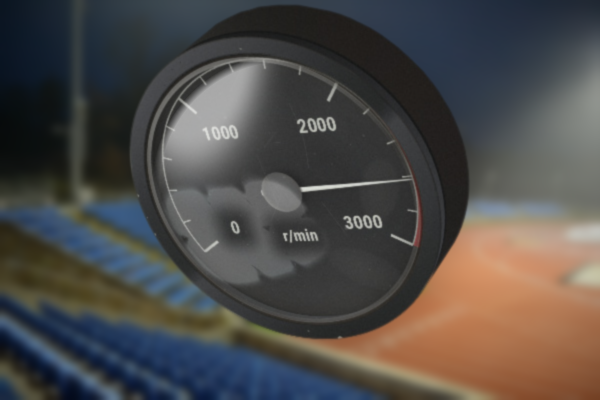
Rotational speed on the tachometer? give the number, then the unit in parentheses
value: 2600 (rpm)
